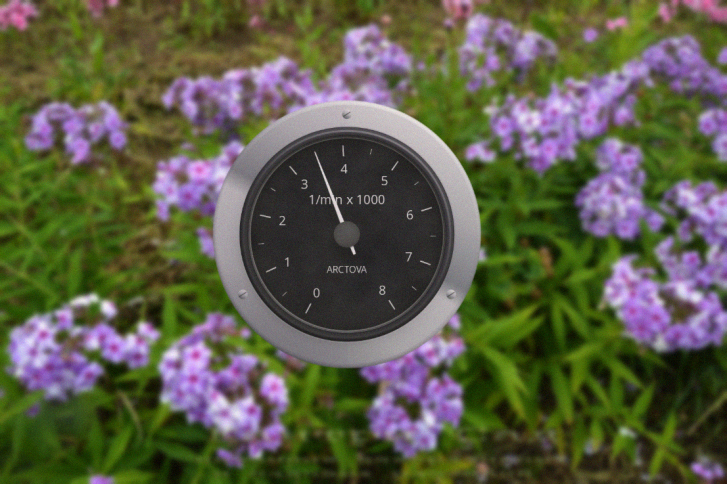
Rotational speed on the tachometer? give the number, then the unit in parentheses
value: 3500 (rpm)
